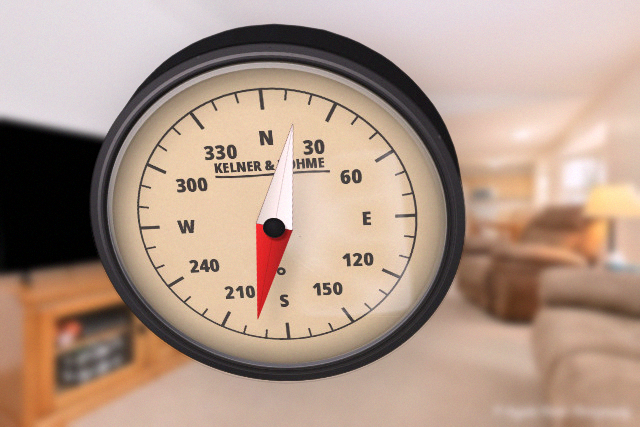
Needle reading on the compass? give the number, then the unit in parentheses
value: 195 (°)
